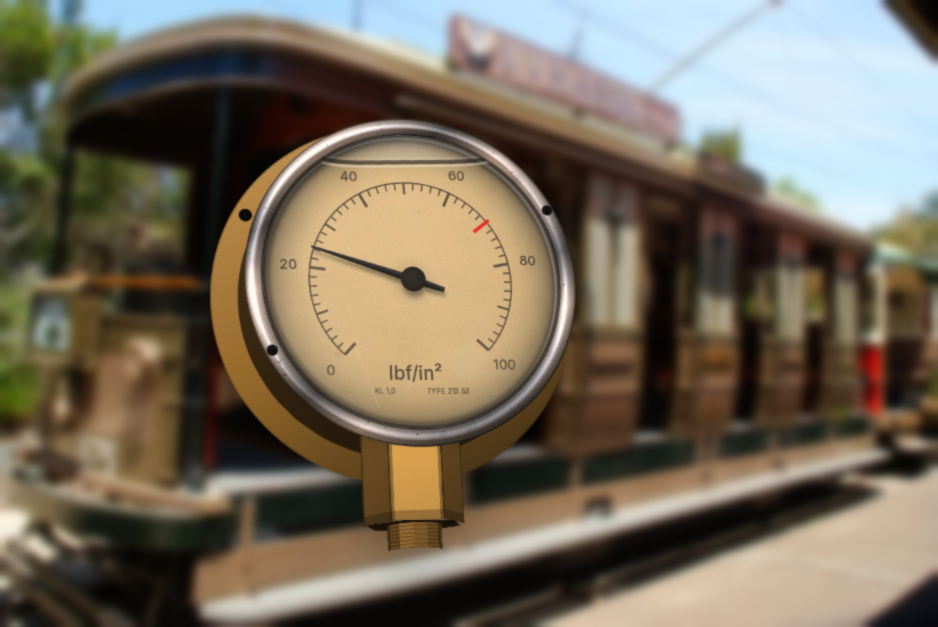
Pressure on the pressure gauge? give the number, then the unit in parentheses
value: 24 (psi)
